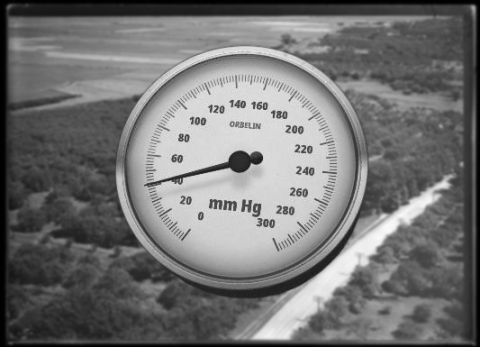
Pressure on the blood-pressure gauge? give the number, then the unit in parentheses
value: 40 (mmHg)
